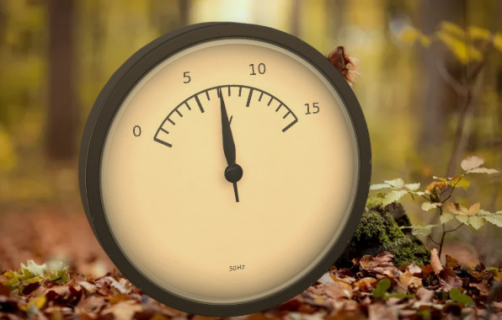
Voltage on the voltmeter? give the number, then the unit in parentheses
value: 7 (V)
